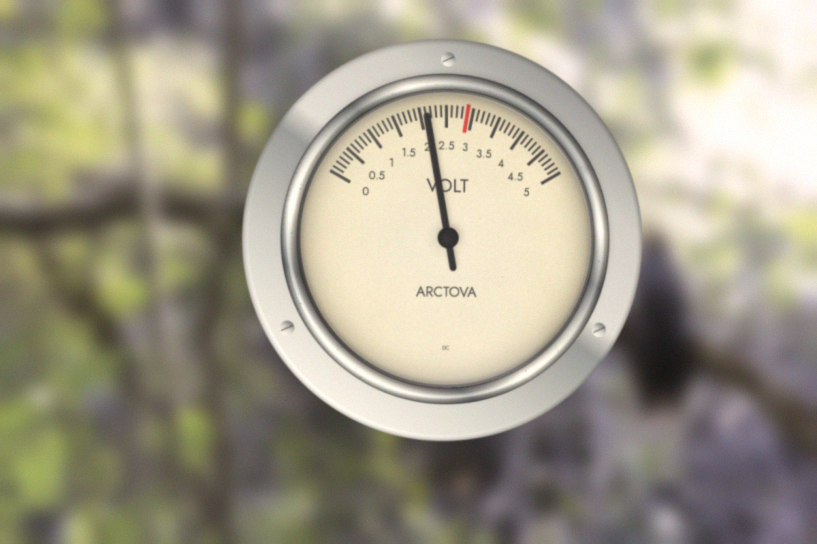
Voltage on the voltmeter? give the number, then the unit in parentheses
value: 2.1 (V)
